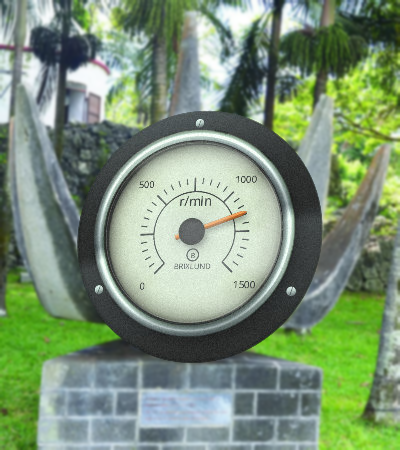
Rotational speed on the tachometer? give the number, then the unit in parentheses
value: 1150 (rpm)
